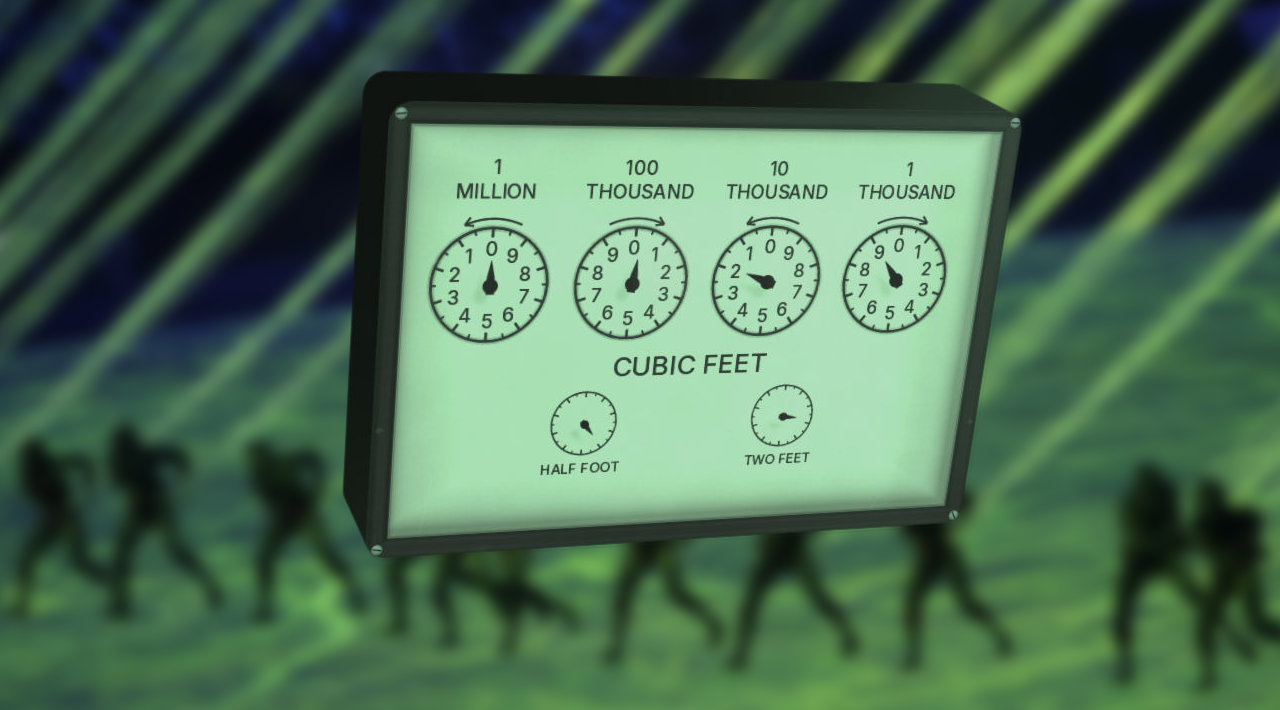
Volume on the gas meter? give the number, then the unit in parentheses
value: 1900 (ft³)
